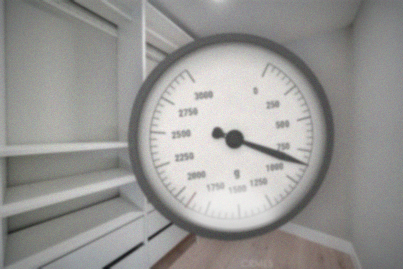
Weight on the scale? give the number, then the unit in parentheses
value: 850 (g)
